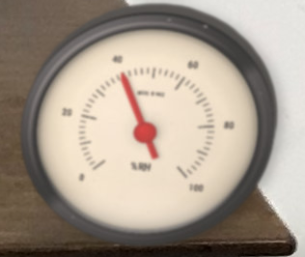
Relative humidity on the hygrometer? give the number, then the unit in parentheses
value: 40 (%)
